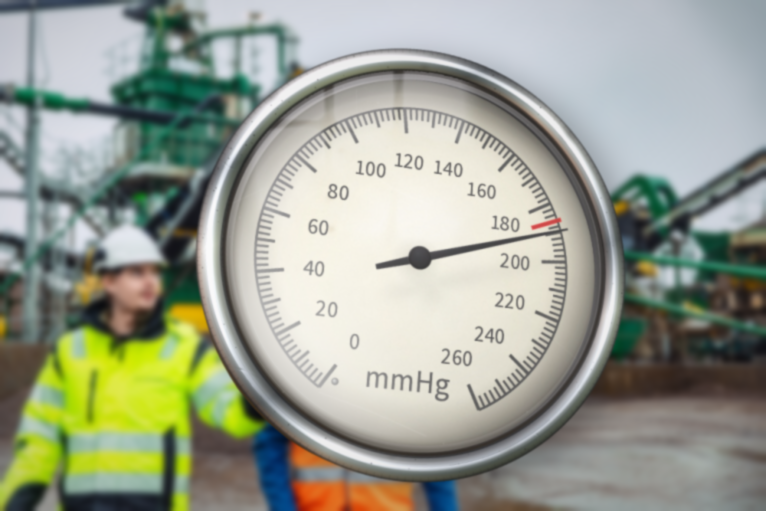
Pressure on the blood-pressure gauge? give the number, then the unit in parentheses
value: 190 (mmHg)
